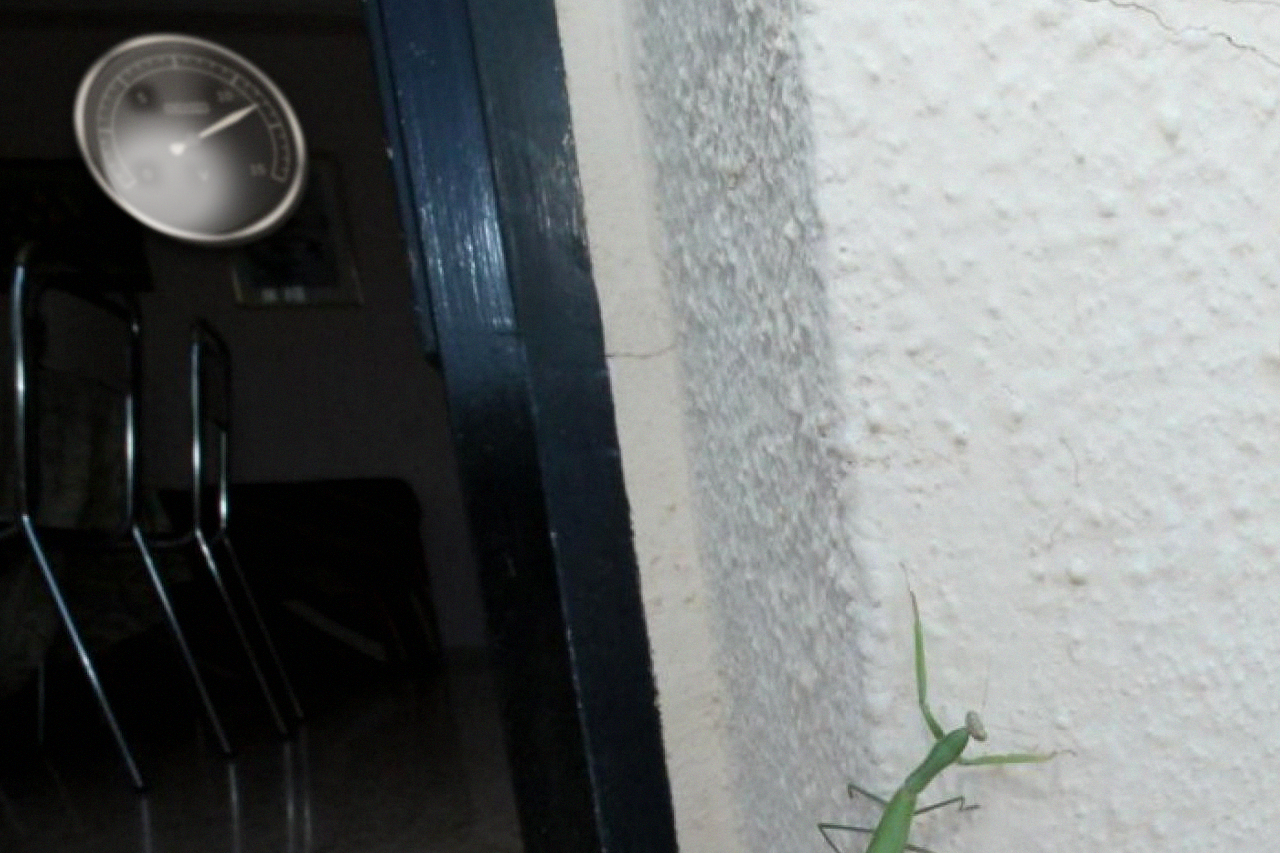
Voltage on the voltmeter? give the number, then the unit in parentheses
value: 11.5 (V)
